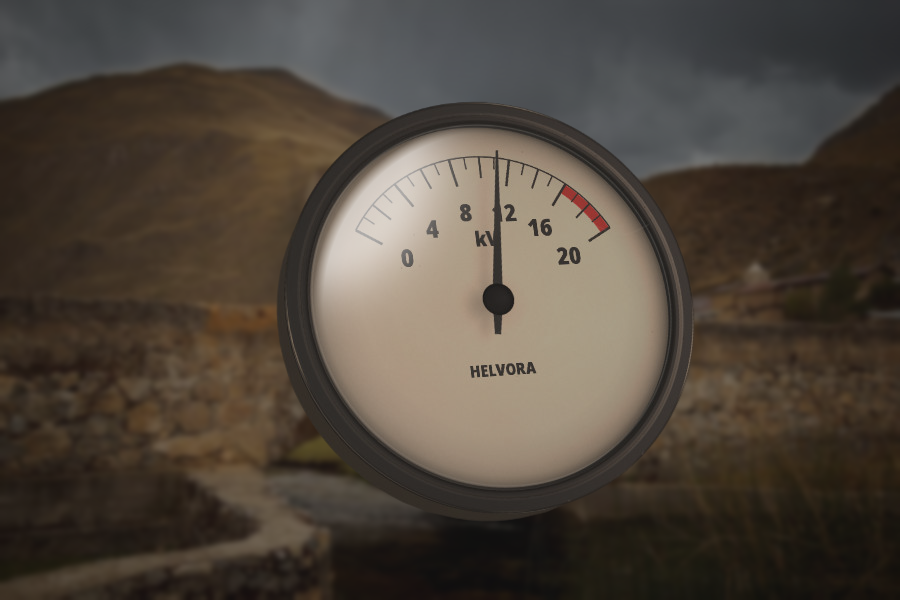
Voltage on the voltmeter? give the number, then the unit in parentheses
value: 11 (kV)
